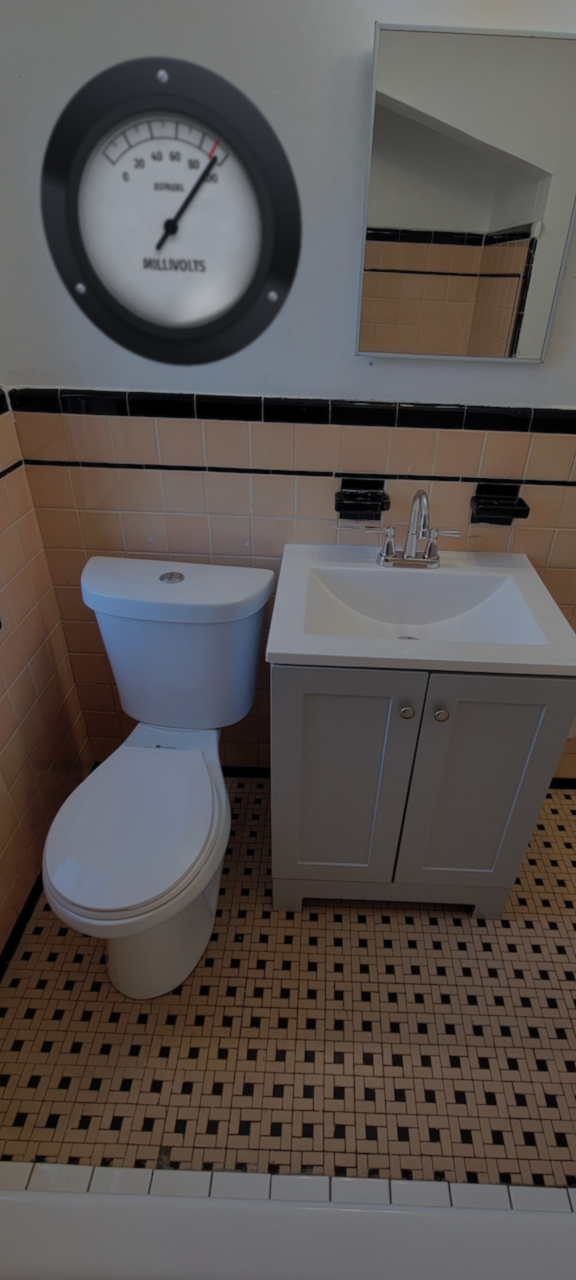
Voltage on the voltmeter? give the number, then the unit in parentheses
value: 95 (mV)
